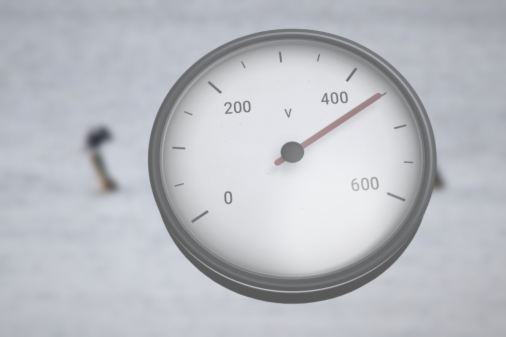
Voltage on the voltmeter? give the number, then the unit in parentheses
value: 450 (V)
